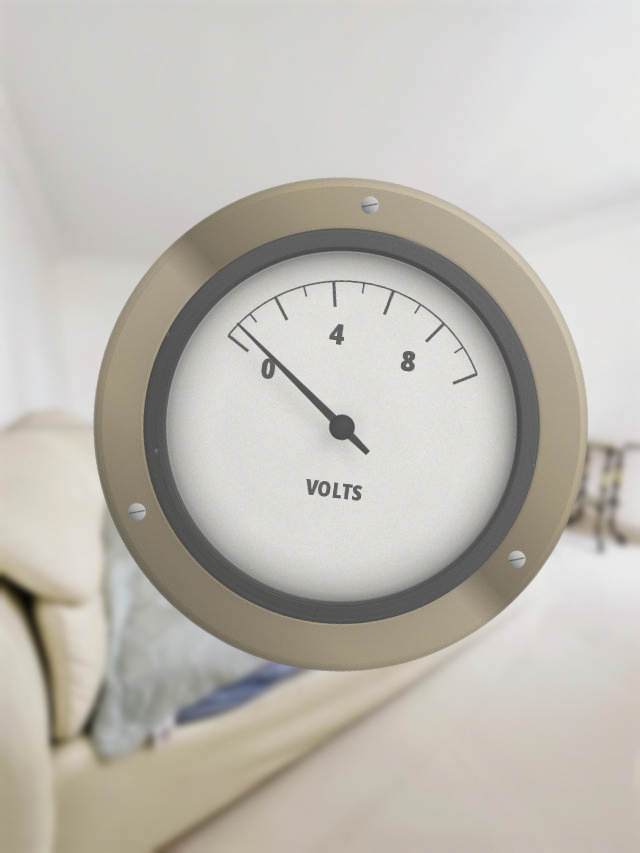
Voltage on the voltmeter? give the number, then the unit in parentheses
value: 0.5 (V)
